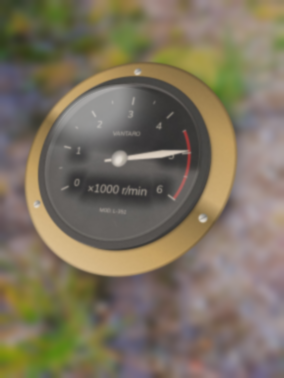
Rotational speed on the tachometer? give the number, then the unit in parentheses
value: 5000 (rpm)
